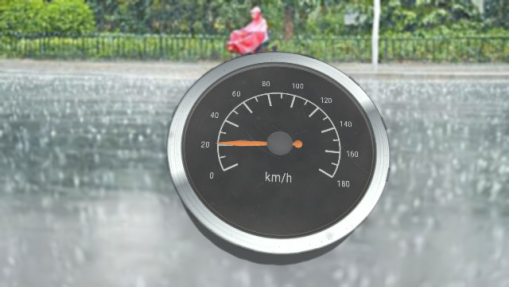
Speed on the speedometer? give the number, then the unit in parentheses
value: 20 (km/h)
